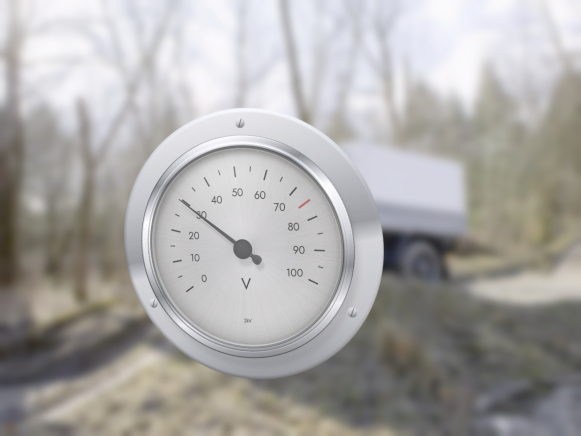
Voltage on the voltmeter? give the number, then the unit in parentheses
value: 30 (V)
